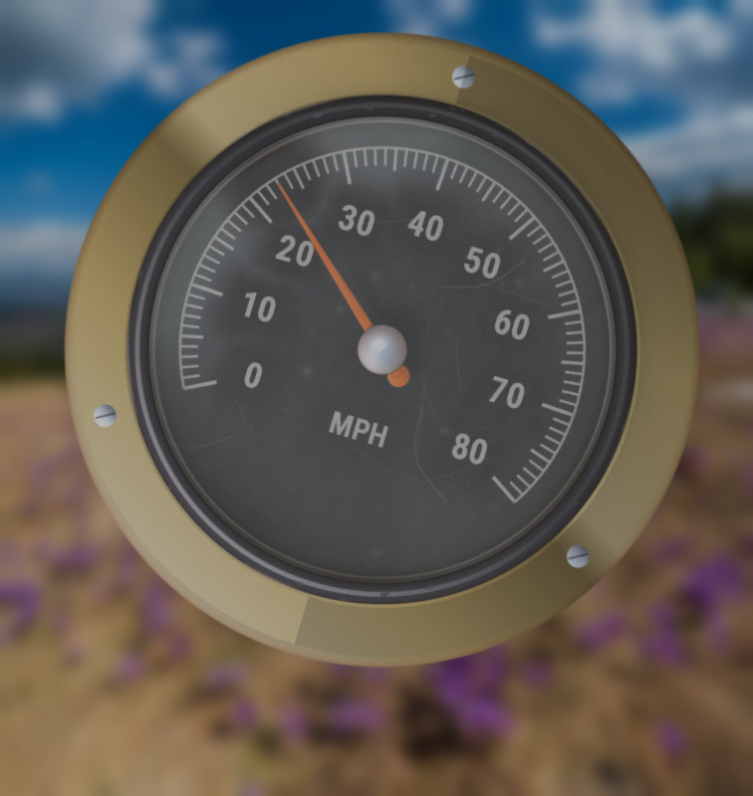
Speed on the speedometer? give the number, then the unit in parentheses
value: 23 (mph)
